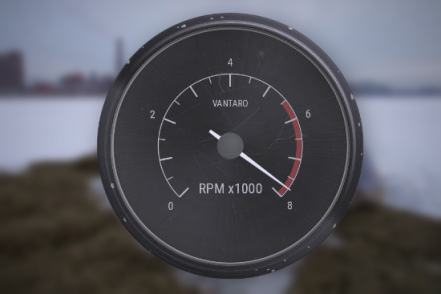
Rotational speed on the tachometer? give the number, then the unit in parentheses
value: 7750 (rpm)
